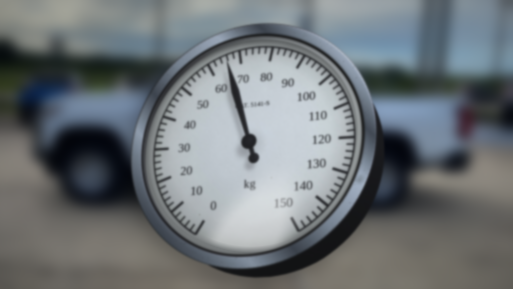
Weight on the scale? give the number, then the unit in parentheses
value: 66 (kg)
